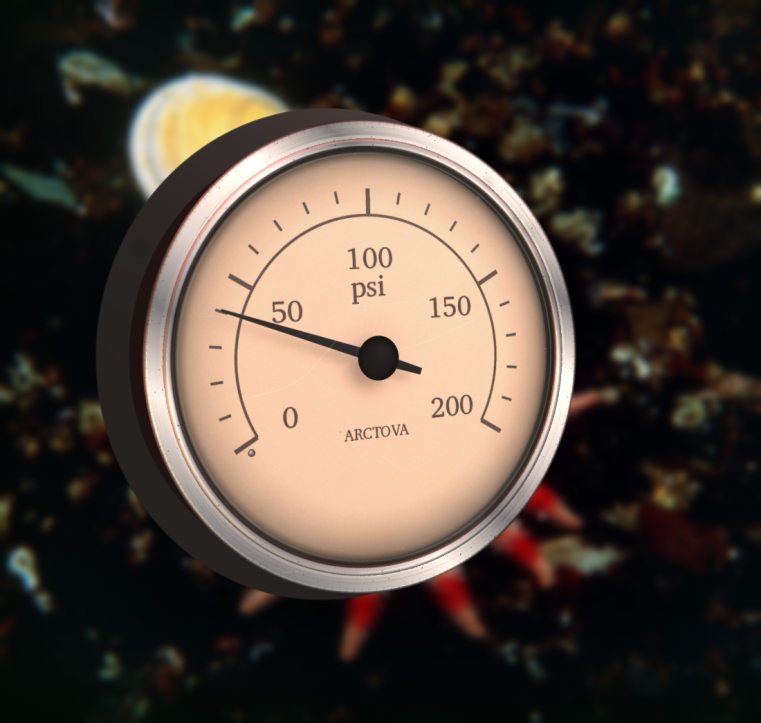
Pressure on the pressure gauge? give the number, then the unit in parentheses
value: 40 (psi)
